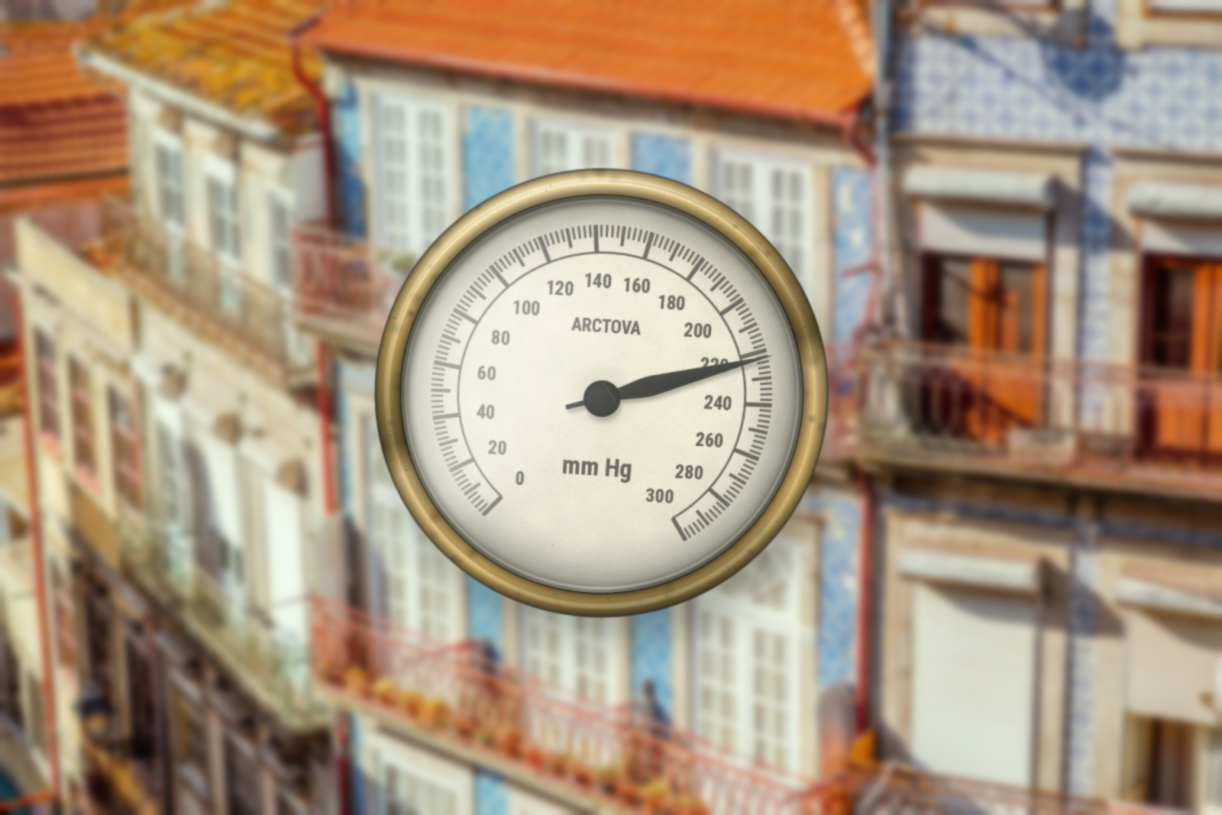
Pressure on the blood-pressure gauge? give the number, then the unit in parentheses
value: 222 (mmHg)
